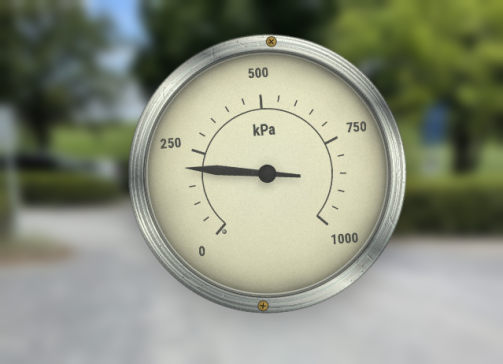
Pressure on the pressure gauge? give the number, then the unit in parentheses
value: 200 (kPa)
